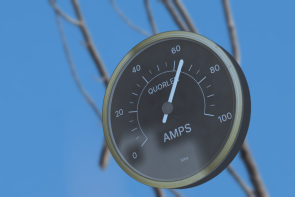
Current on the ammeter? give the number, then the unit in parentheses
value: 65 (A)
